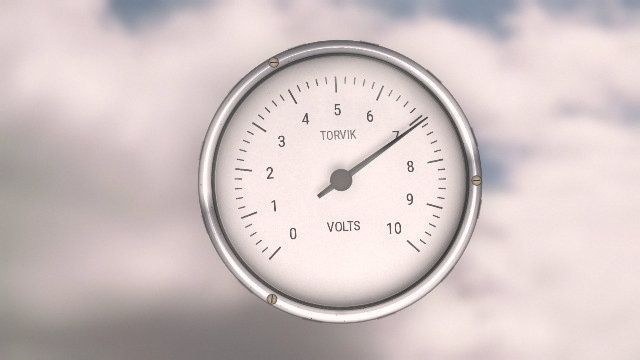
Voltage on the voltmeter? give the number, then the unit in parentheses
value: 7.1 (V)
